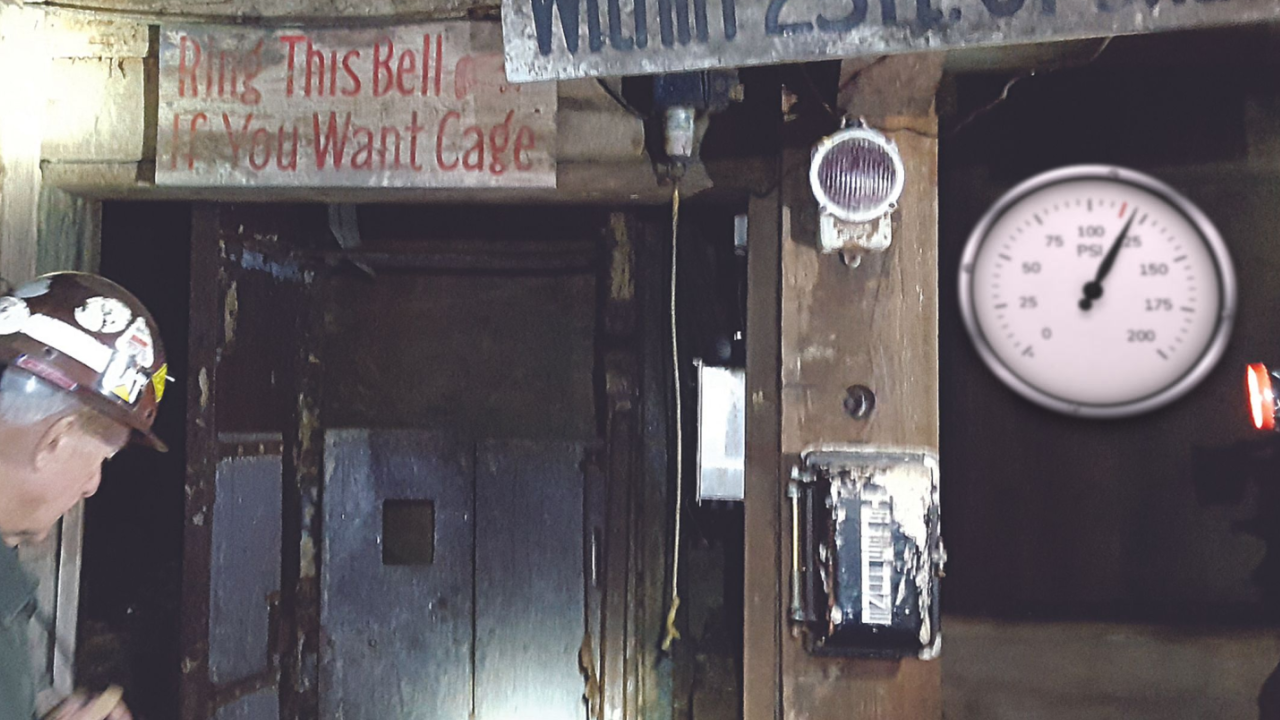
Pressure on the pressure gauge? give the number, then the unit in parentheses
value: 120 (psi)
